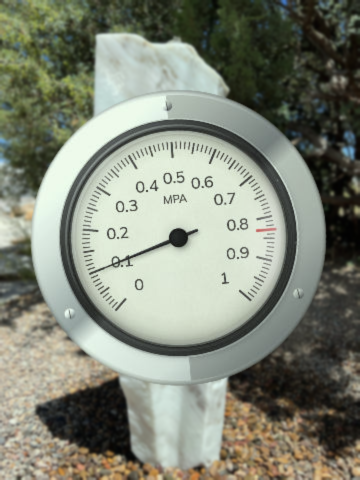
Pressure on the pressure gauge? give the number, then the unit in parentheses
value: 0.1 (MPa)
